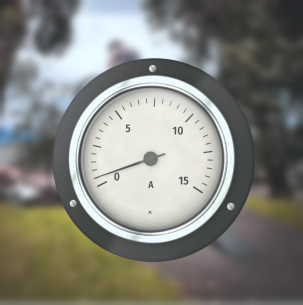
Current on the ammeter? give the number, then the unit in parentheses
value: 0.5 (A)
